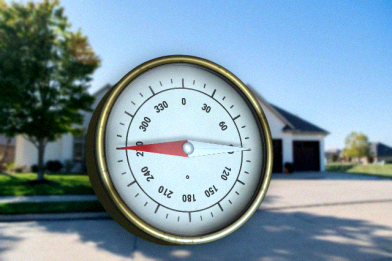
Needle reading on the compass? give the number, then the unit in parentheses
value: 270 (°)
